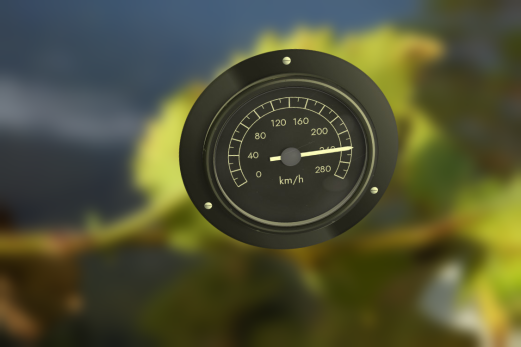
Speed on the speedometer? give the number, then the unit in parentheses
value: 240 (km/h)
